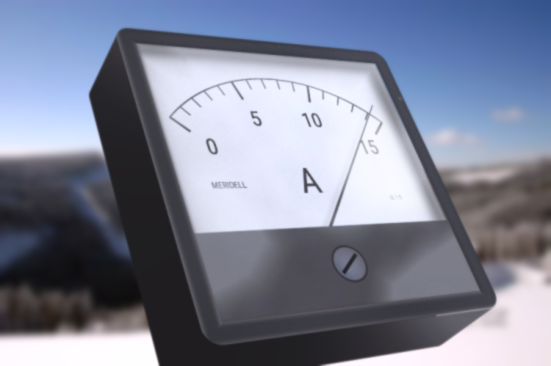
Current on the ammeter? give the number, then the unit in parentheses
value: 14 (A)
